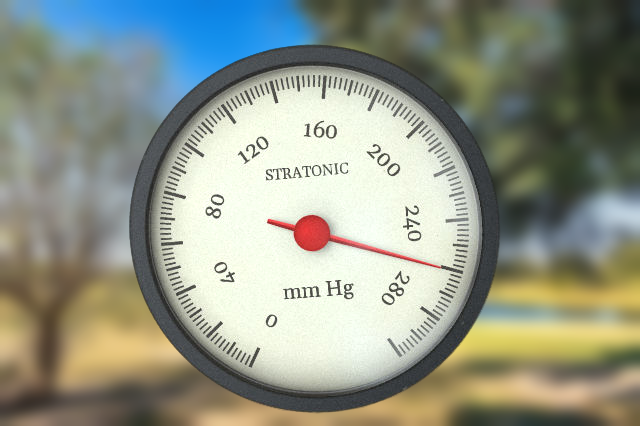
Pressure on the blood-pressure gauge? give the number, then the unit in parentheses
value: 260 (mmHg)
